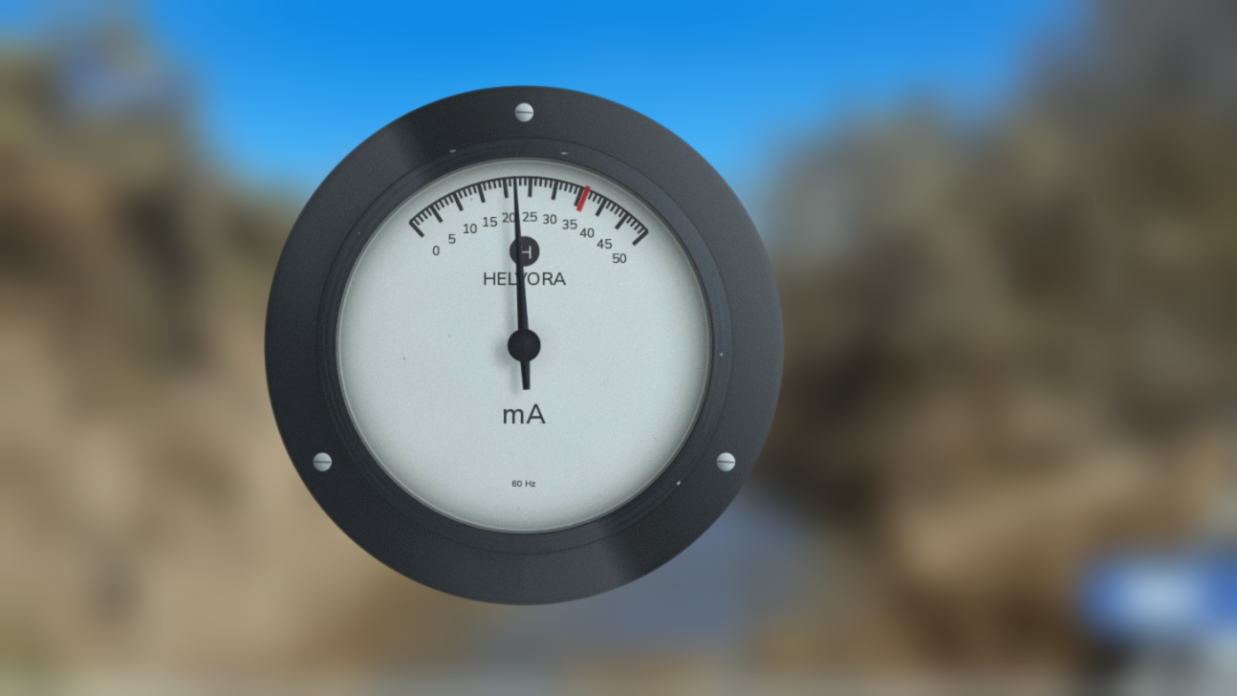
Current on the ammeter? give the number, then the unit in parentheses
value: 22 (mA)
